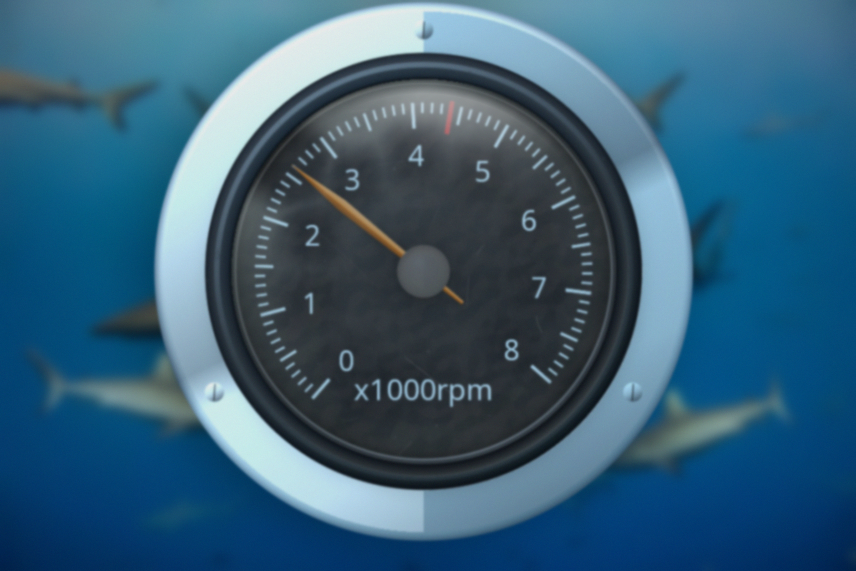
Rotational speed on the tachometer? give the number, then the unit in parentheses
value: 2600 (rpm)
